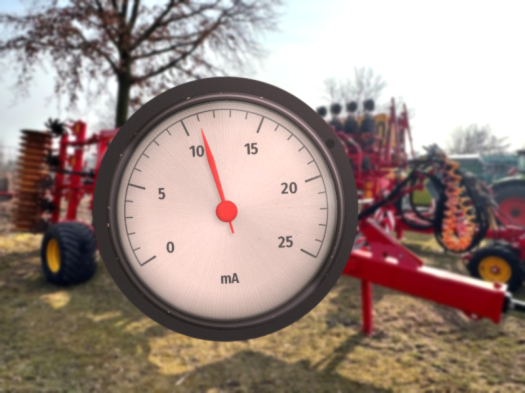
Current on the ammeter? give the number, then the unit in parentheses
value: 11 (mA)
